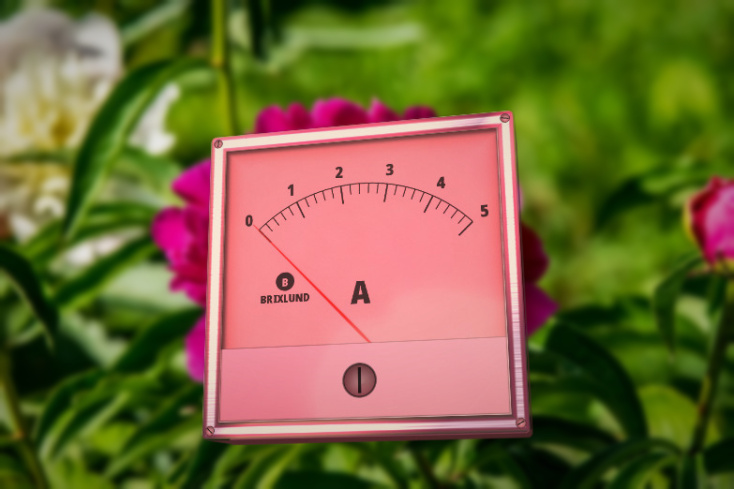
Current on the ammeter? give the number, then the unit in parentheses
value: 0 (A)
